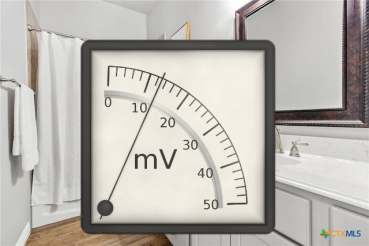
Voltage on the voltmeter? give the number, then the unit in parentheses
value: 13 (mV)
